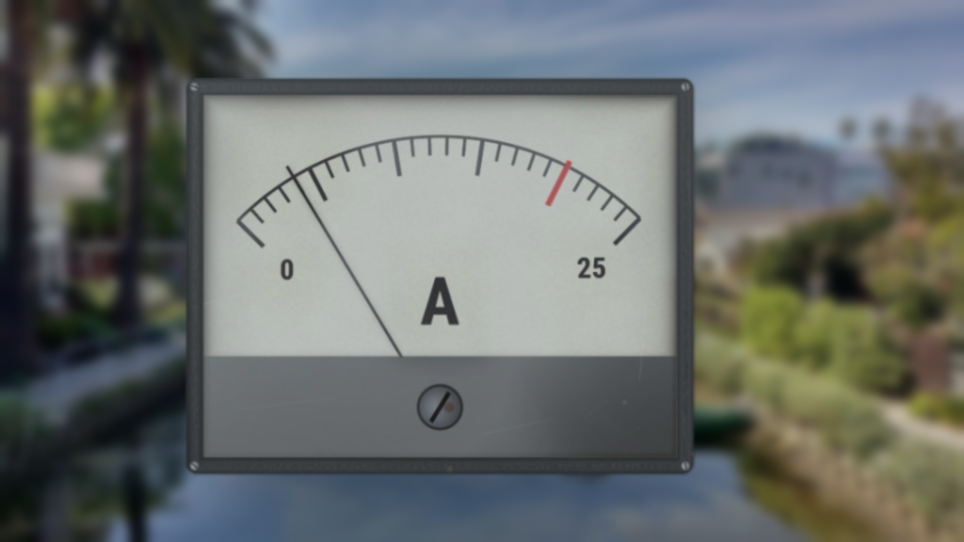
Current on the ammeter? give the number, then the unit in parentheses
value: 4 (A)
